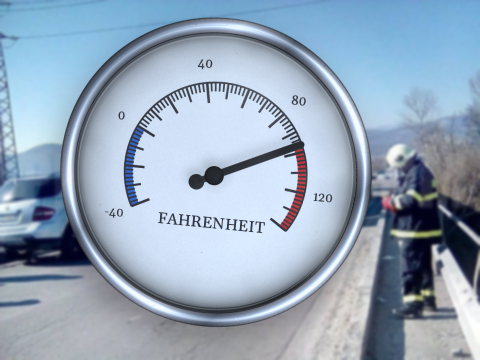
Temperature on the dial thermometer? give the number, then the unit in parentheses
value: 96 (°F)
